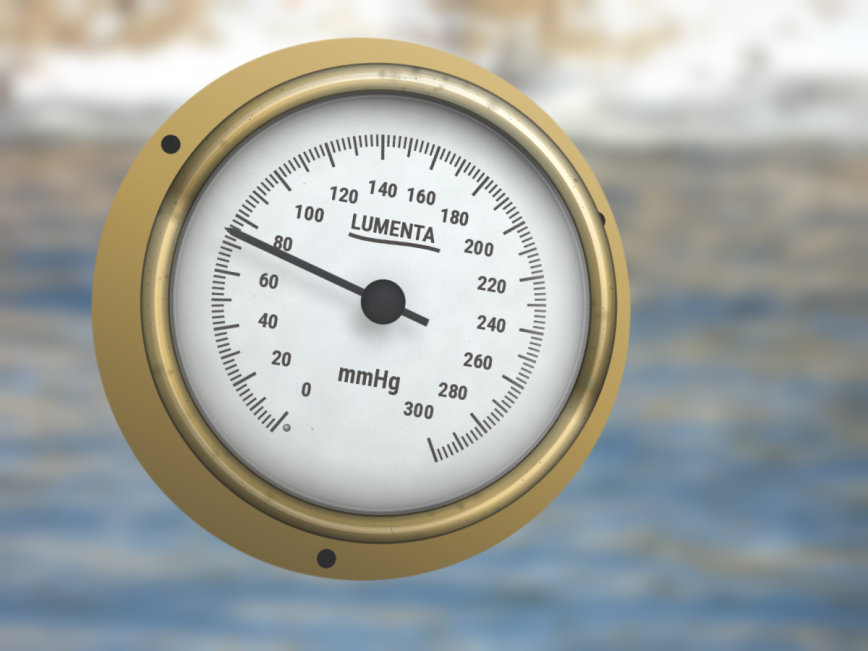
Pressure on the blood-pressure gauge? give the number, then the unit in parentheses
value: 74 (mmHg)
